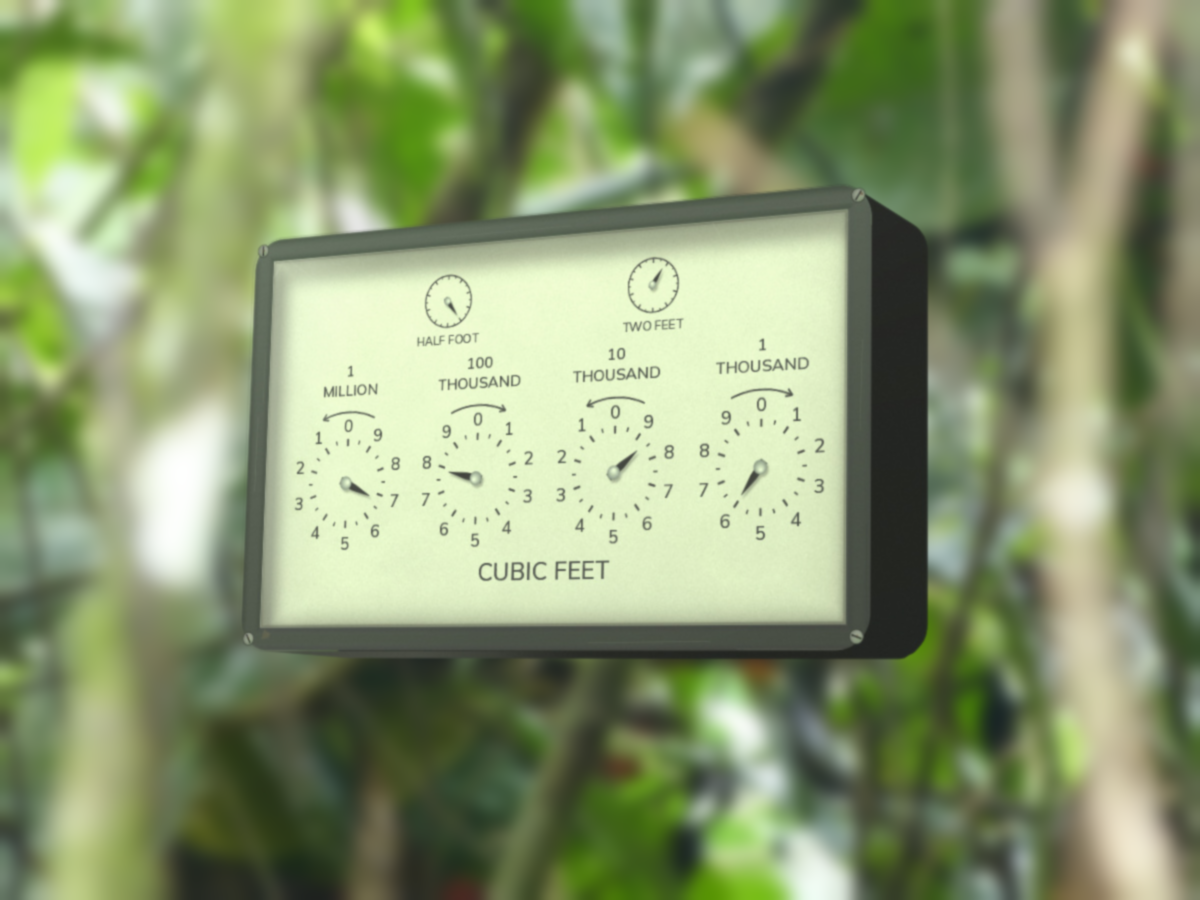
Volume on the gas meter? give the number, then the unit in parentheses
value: 678600 (ft³)
